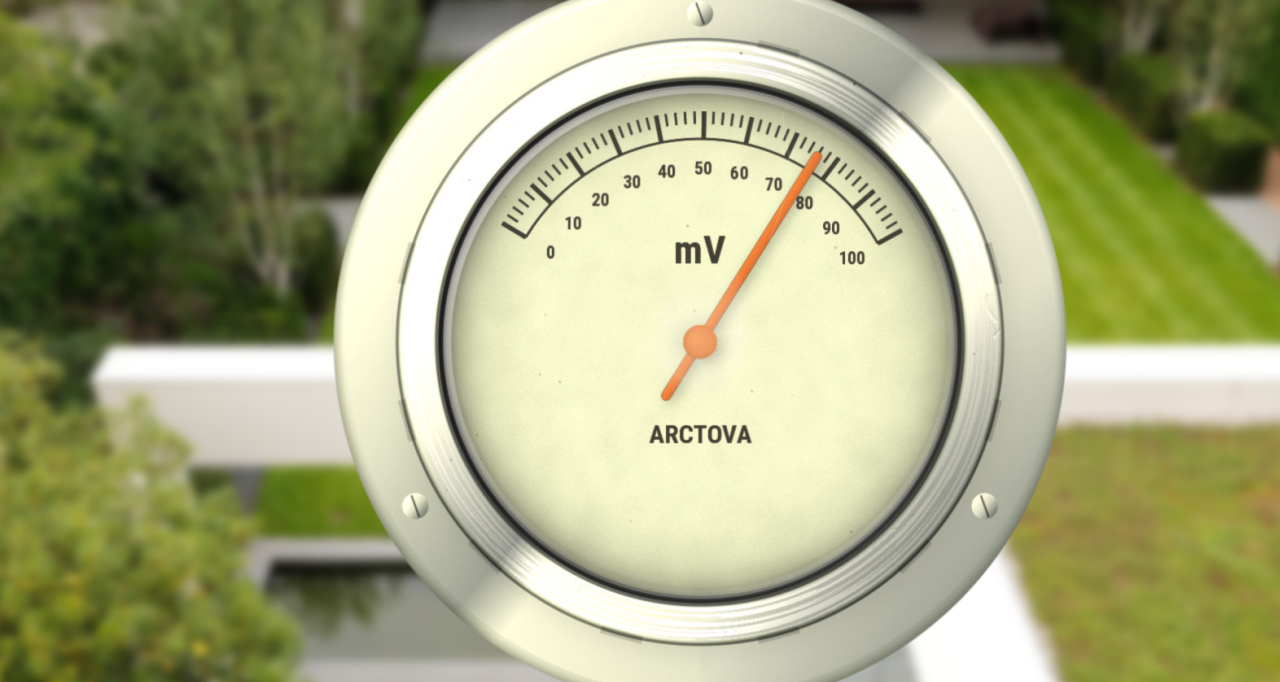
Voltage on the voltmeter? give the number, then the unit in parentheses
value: 76 (mV)
